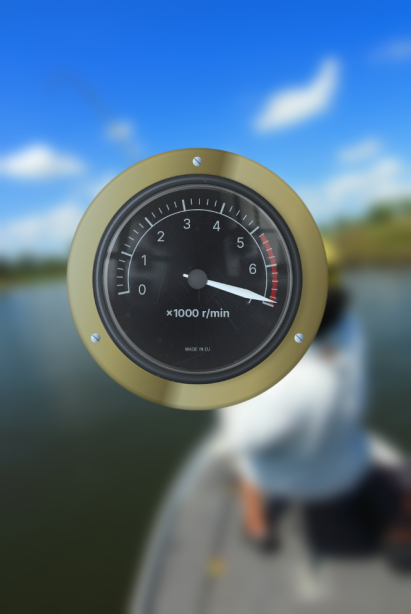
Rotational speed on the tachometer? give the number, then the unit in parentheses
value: 6900 (rpm)
